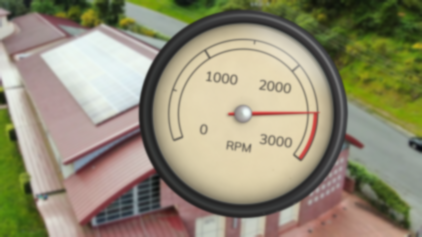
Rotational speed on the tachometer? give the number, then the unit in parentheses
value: 2500 (rpm)
